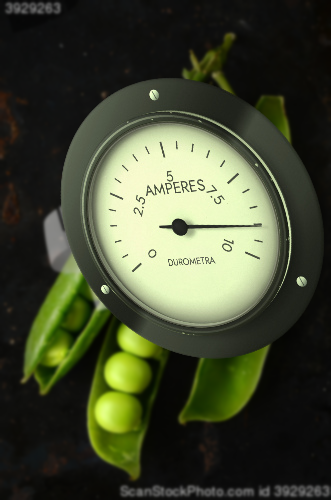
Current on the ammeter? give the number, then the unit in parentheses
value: 9 (A)
